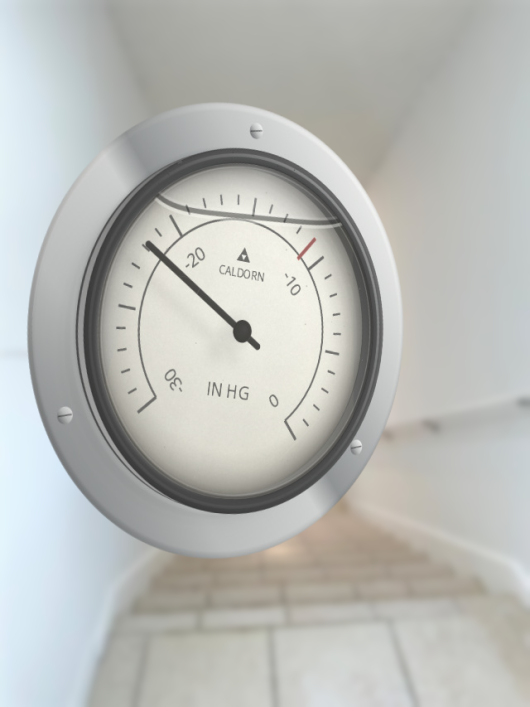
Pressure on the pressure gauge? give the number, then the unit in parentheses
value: -22 (inHg)
